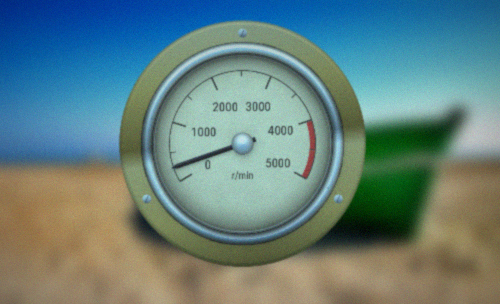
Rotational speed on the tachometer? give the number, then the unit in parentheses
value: 250 (rpm)
